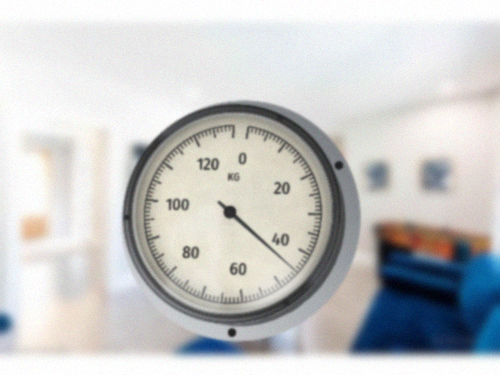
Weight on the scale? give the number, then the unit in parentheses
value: 45 (kg)
